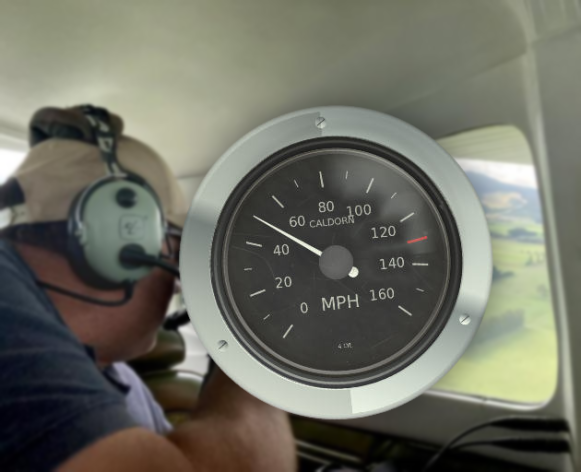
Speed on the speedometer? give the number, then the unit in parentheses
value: 50 (mph)
